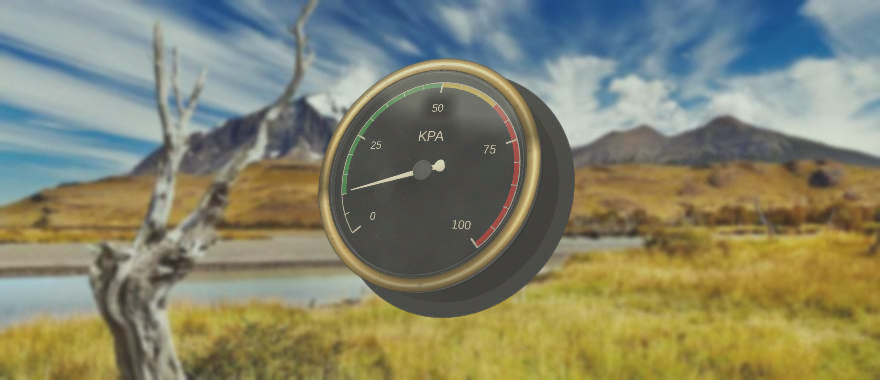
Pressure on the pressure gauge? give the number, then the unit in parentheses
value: 10 (kPa)
